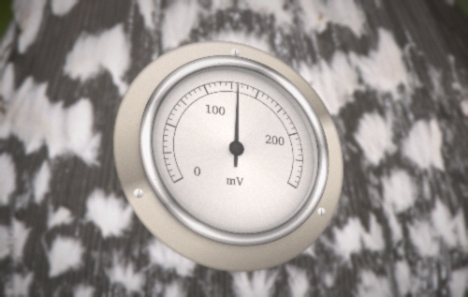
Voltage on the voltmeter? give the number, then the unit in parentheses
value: 130 (mV)
